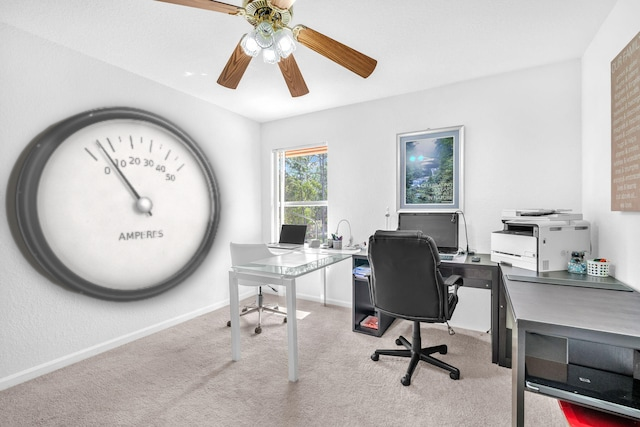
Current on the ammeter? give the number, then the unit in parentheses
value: 5 (A)
